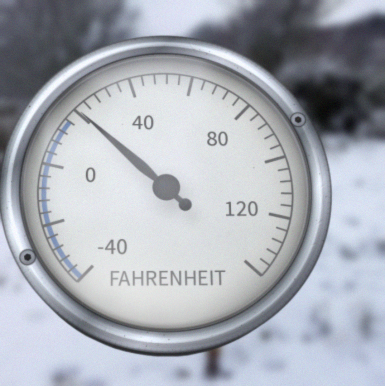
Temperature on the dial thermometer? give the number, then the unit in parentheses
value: 20 (°F)
